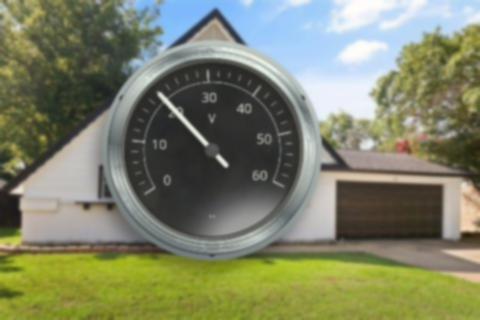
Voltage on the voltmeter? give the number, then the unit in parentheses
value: 20 (V)
